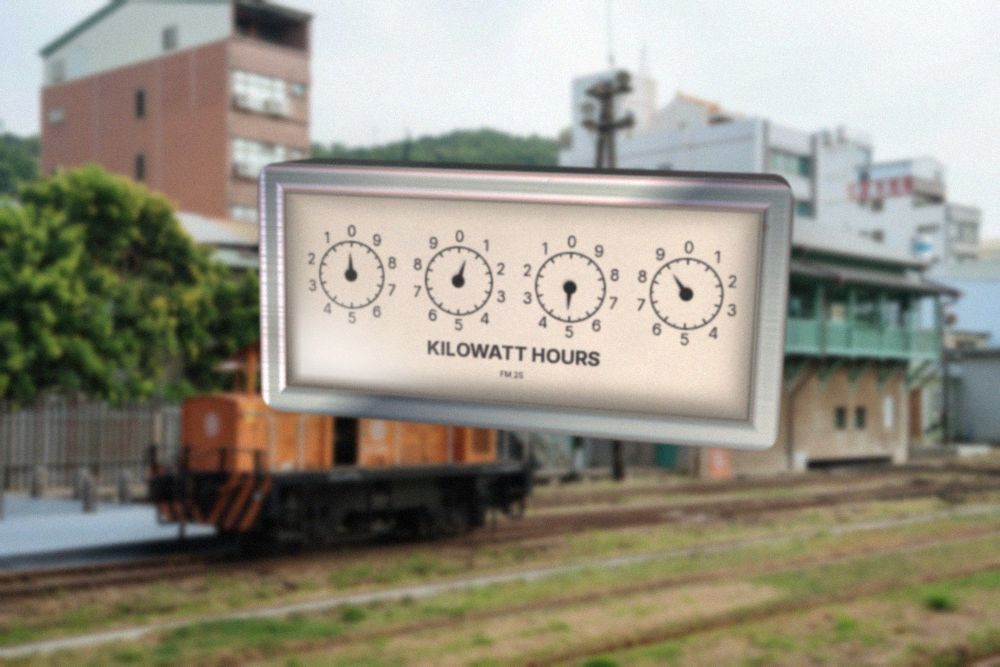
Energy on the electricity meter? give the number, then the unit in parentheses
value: 49 (kWh)
